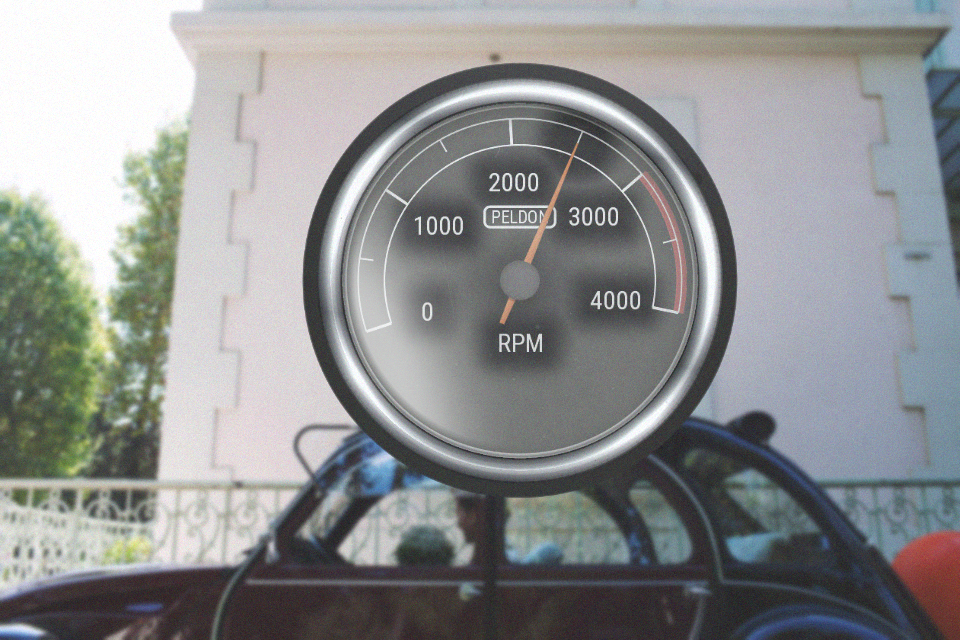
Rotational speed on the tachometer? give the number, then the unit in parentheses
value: 2500 (rpm)
